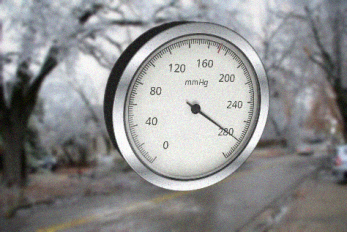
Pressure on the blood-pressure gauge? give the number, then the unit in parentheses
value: 280 (mmHg)
